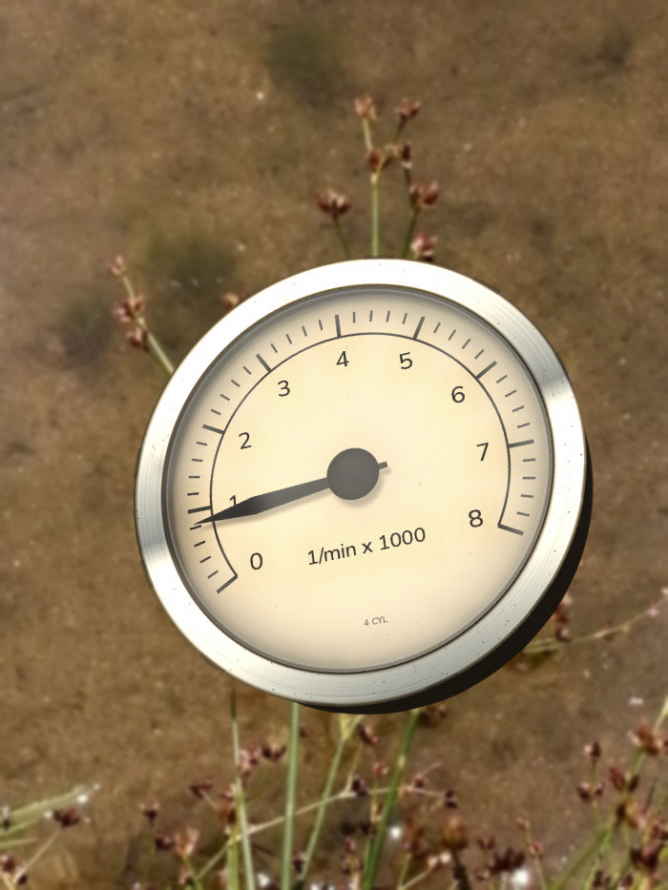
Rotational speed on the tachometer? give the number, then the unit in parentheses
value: 800 (rpm)
